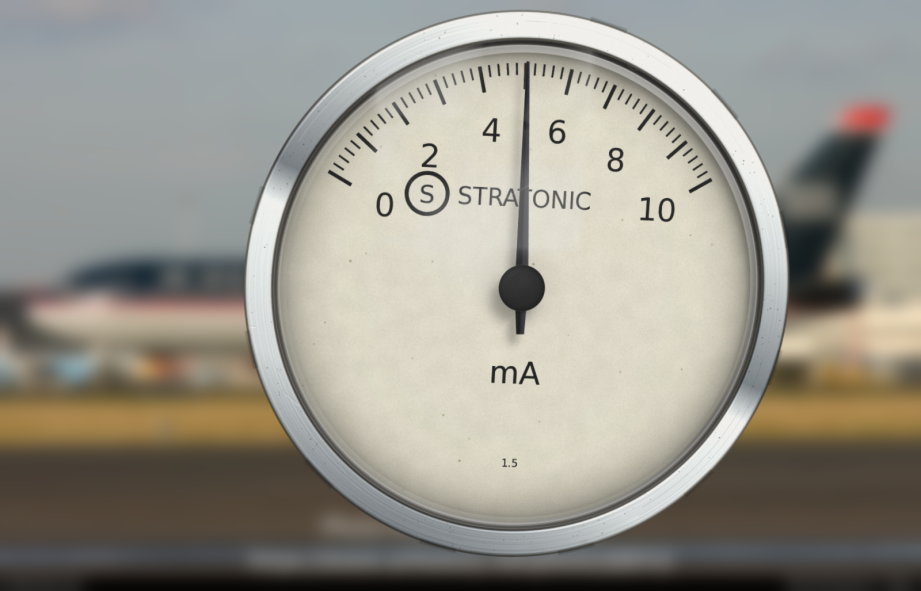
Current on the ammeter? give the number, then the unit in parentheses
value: 5 (mA)
